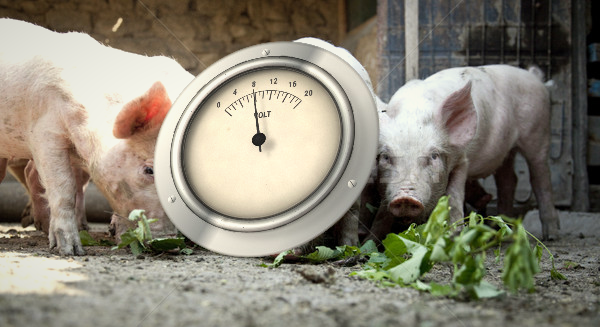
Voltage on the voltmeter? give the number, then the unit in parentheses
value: 8 (V)
